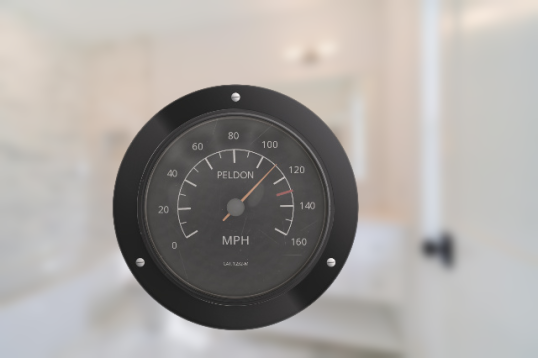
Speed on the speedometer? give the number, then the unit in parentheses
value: 110 (mph)
